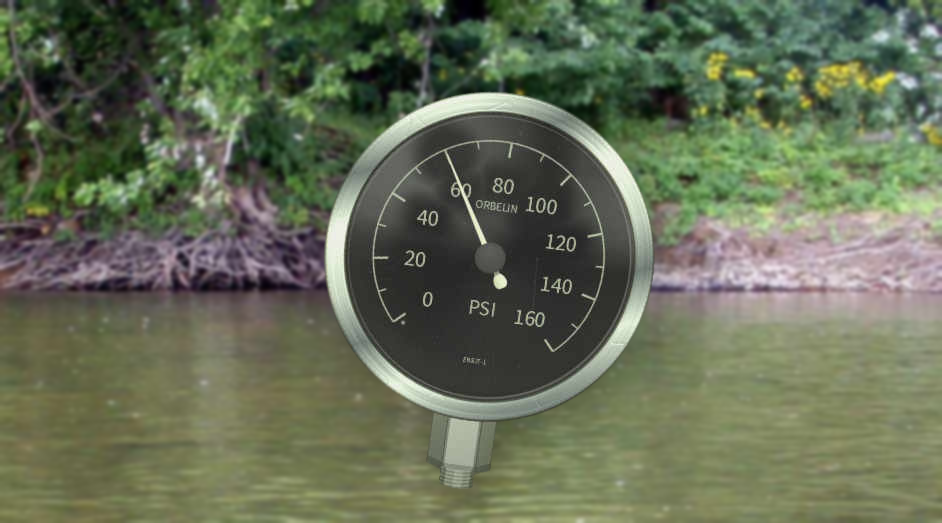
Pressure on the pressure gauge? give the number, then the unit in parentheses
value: 60 (psi)
